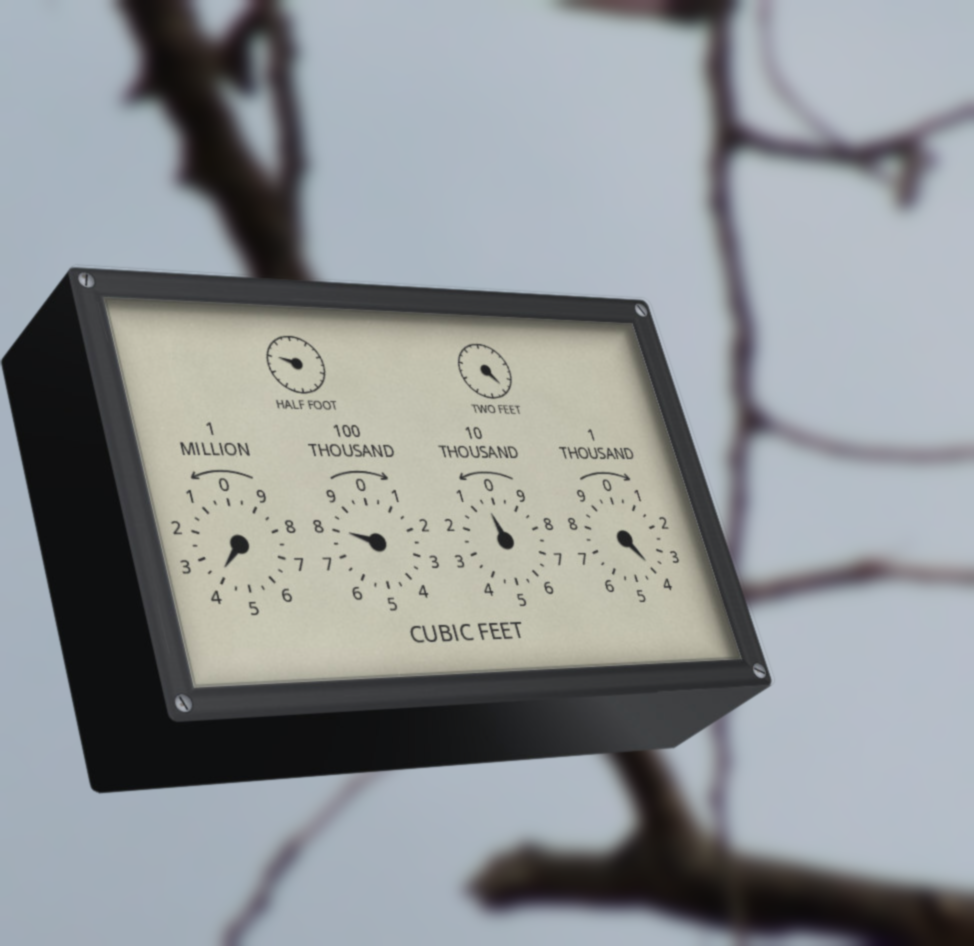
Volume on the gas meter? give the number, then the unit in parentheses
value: 380400 (ft³)
